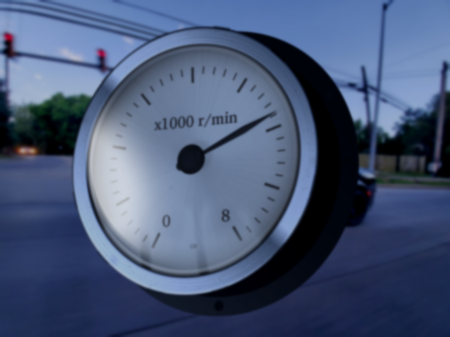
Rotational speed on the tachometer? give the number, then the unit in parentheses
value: 5800 (rpm)
